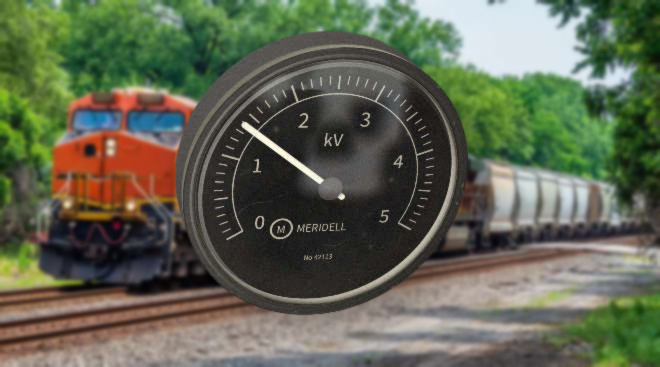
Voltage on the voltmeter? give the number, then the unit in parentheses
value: 1.4 (kV)
